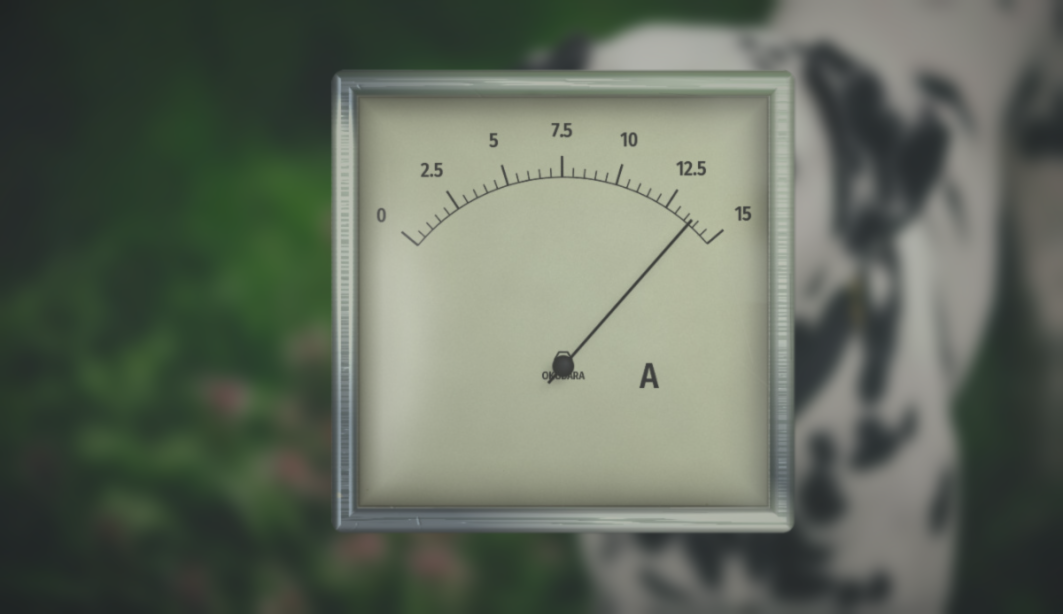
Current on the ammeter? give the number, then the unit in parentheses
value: 13.75 (A)
